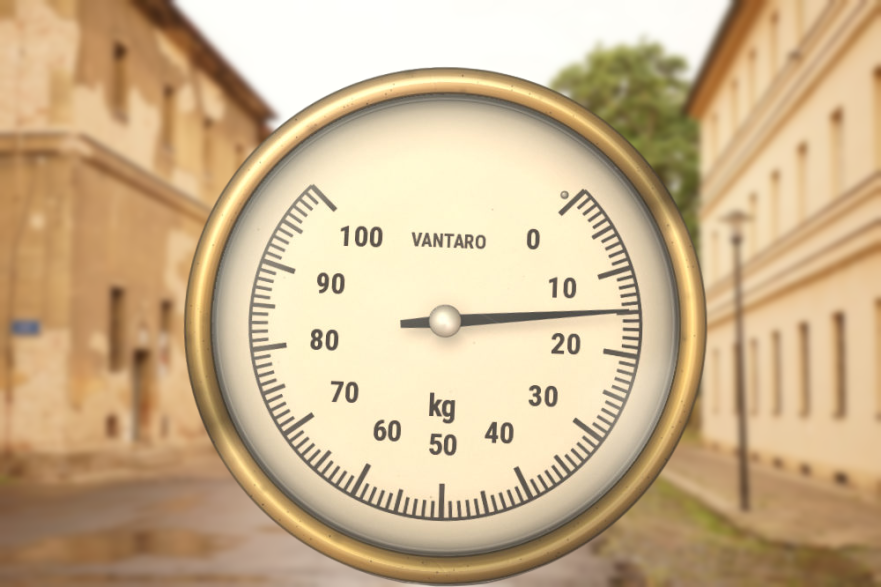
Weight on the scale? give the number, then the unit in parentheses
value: 15 (kg)
